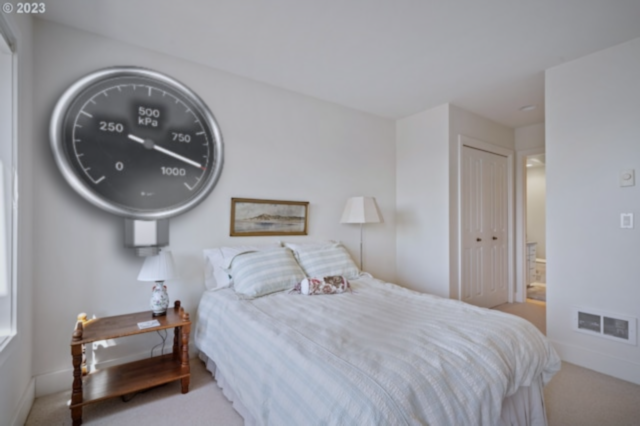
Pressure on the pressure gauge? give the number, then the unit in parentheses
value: 900 (kPa)
